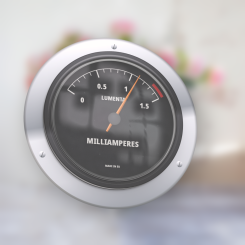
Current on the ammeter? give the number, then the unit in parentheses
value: 1.1 (mA)
